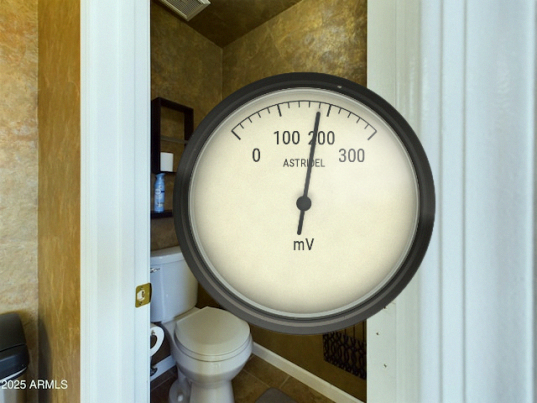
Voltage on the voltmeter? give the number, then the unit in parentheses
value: 180 (mV)
